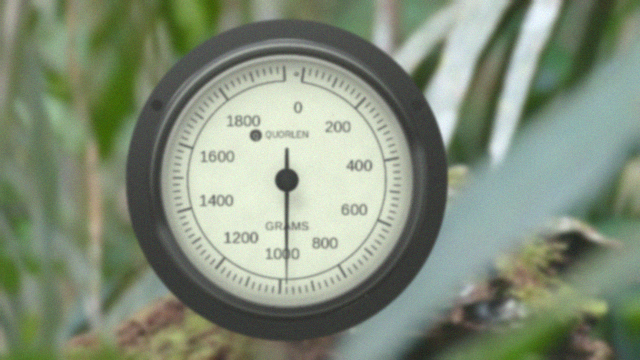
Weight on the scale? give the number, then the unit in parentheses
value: 980 (g)
